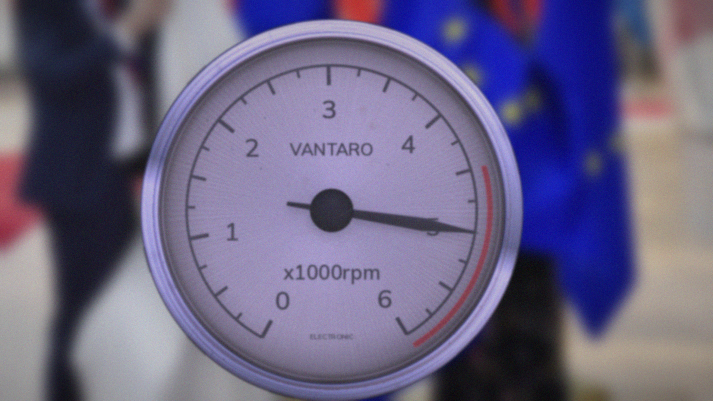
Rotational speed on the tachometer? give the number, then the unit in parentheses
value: 5000 (rpm)
